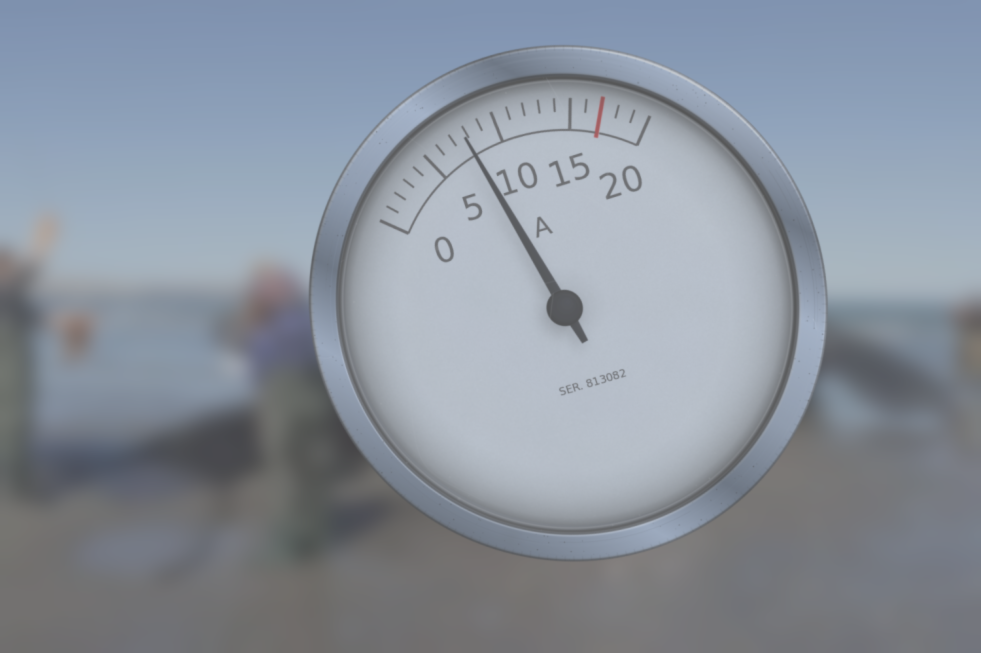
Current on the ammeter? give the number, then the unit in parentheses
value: 8 (A)
